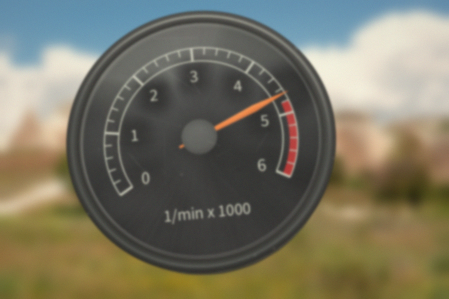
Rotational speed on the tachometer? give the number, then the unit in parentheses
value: 4700 (rpm)
